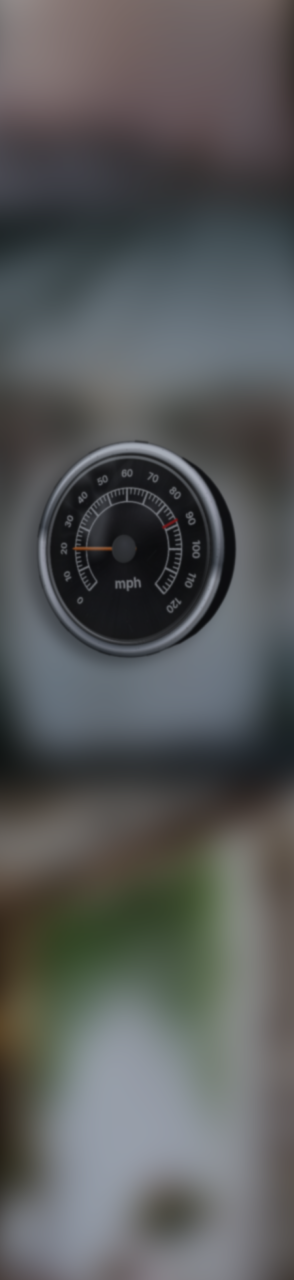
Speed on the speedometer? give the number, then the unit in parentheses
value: 20 (mph)
